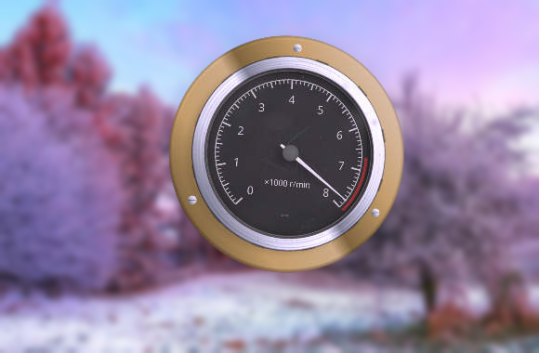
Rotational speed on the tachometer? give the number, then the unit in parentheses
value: 7800 (rpm)
